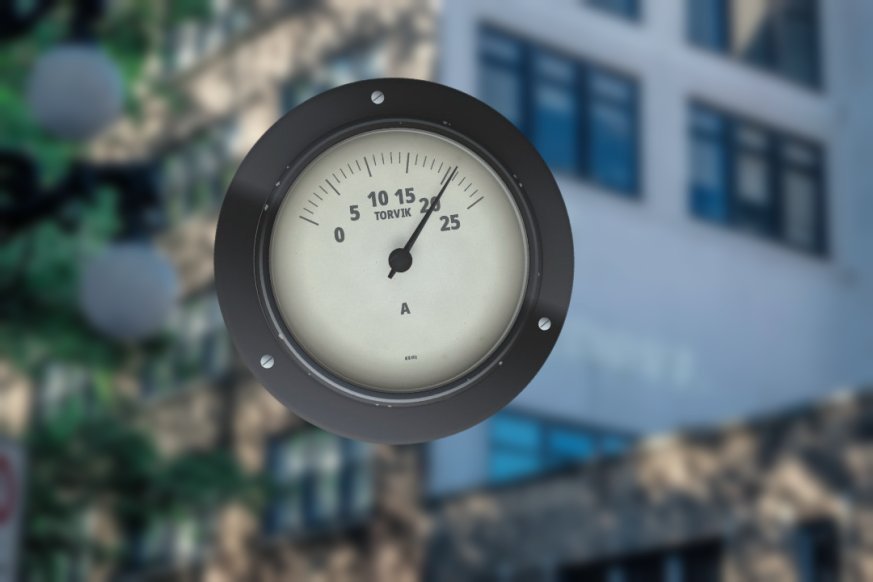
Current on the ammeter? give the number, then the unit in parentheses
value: 20.5 (A)
